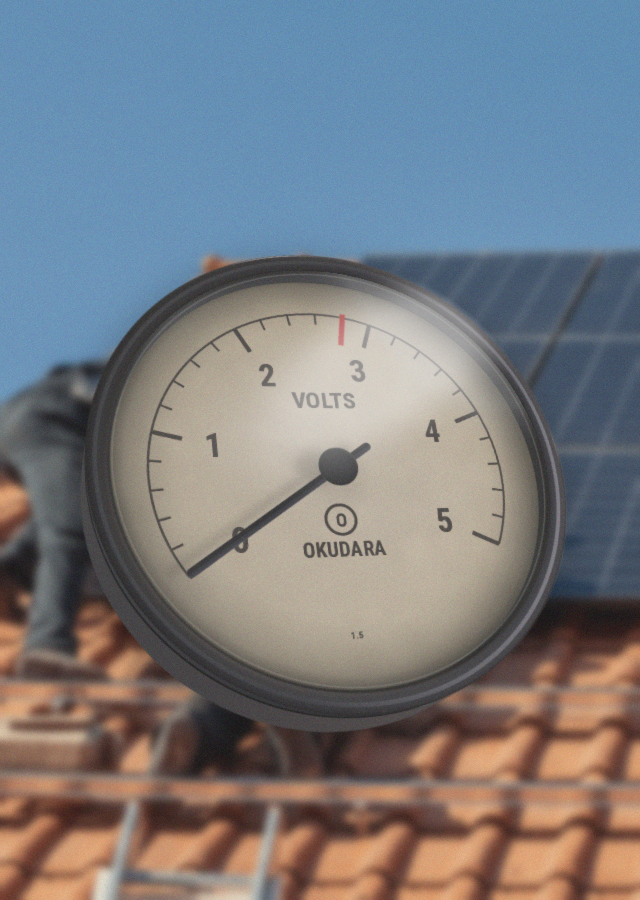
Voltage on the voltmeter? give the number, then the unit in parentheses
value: 0 (V)
